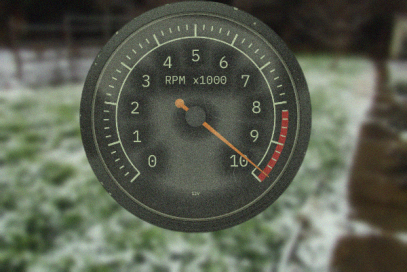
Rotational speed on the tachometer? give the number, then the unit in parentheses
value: 9800 (rpm)
